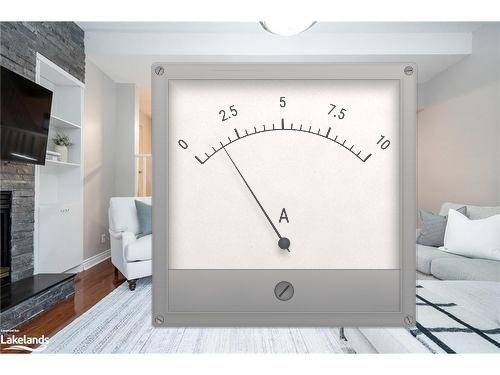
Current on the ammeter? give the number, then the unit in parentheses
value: 1.5 (A)
